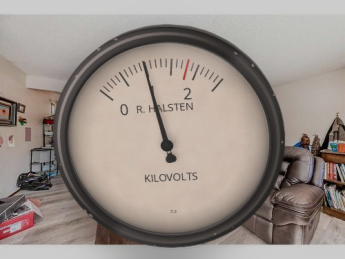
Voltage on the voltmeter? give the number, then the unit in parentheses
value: 1 (kV)
